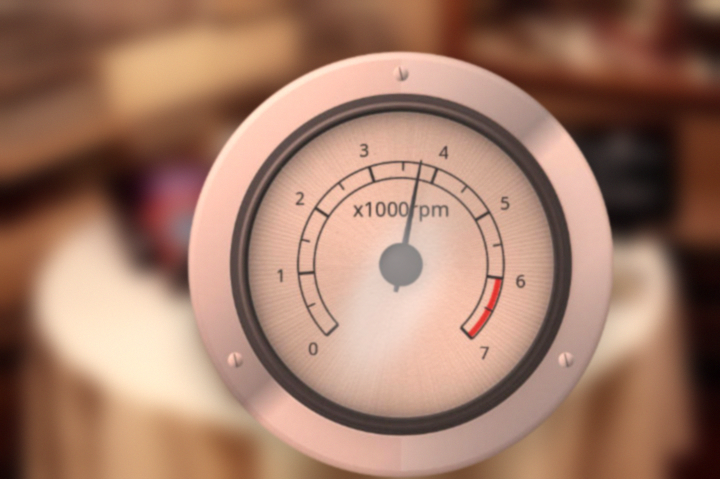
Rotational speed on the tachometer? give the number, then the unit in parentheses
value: 3750 (rpm)
